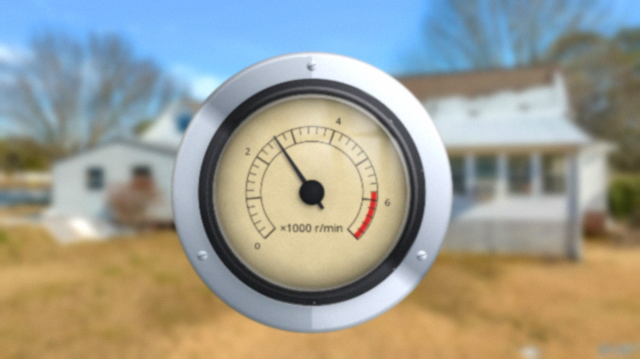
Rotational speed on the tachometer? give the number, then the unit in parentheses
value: 2600 (rpm)
